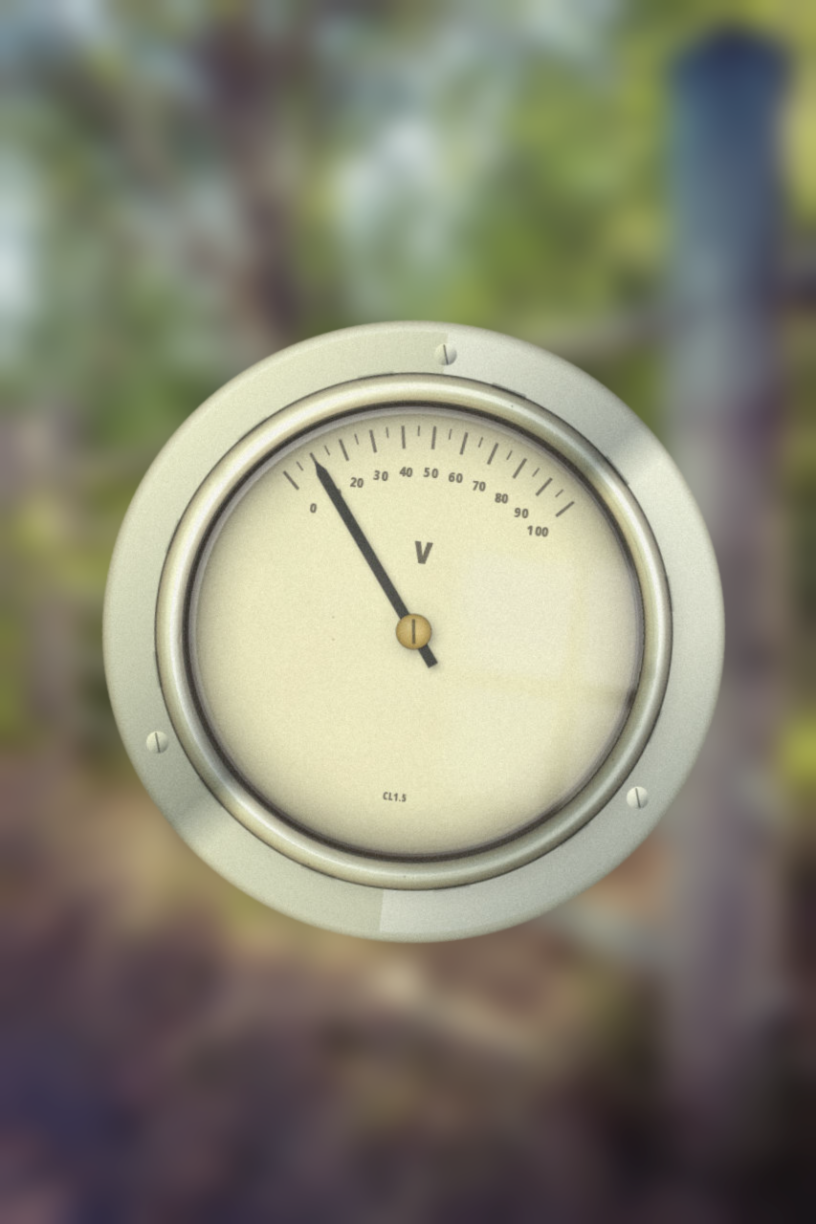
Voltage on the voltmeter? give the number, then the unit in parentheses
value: 10 (V)
